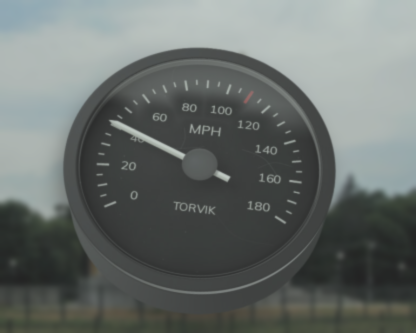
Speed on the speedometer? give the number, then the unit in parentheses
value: 40 (mph)
